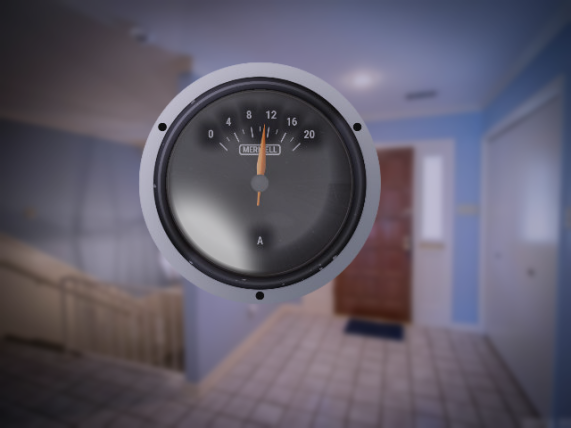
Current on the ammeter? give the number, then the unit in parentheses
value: 11 (A)
